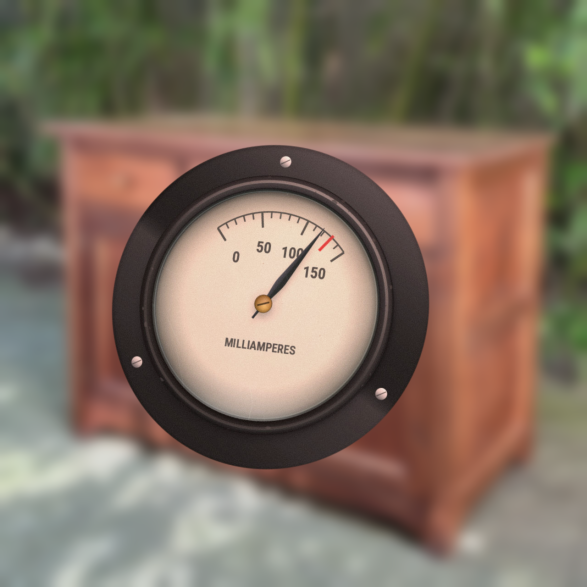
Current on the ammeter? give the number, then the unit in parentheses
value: 120 (mA)
